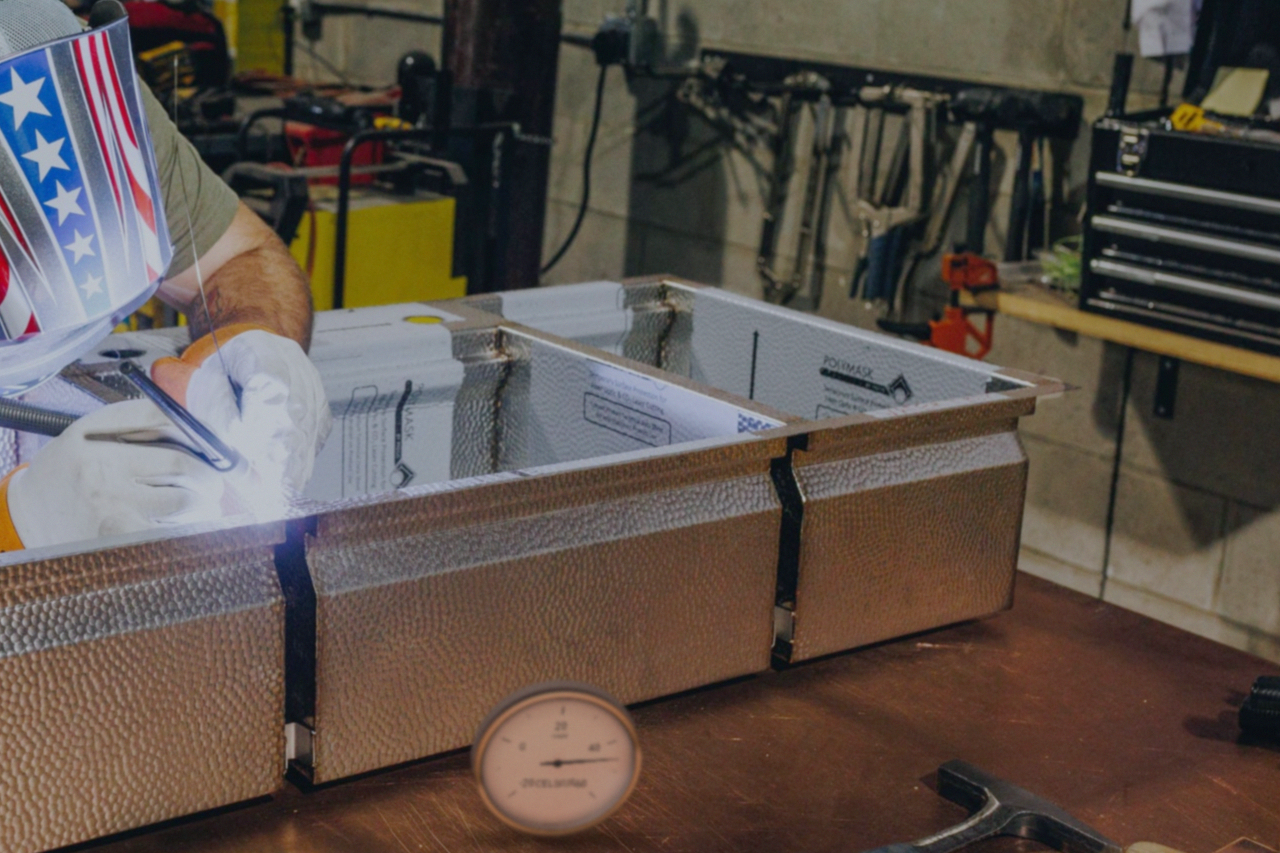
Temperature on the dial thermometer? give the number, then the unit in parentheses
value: 45 (°C)
